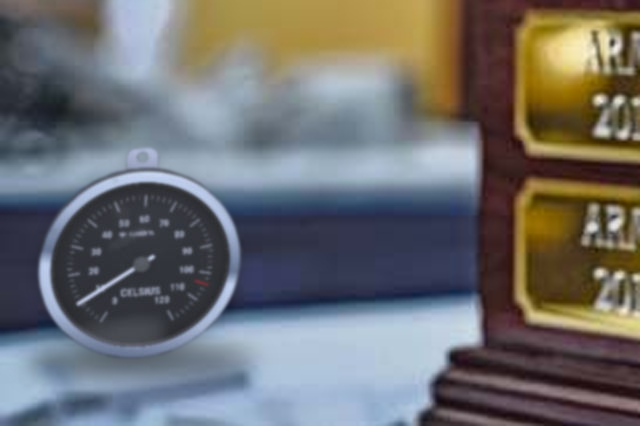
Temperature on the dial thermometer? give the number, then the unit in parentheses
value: 10 (°C)
